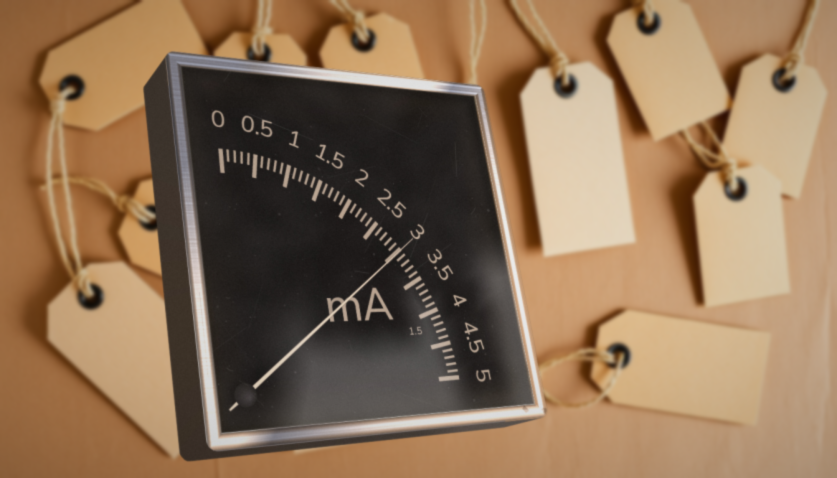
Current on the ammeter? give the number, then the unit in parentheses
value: 3 (mA)
